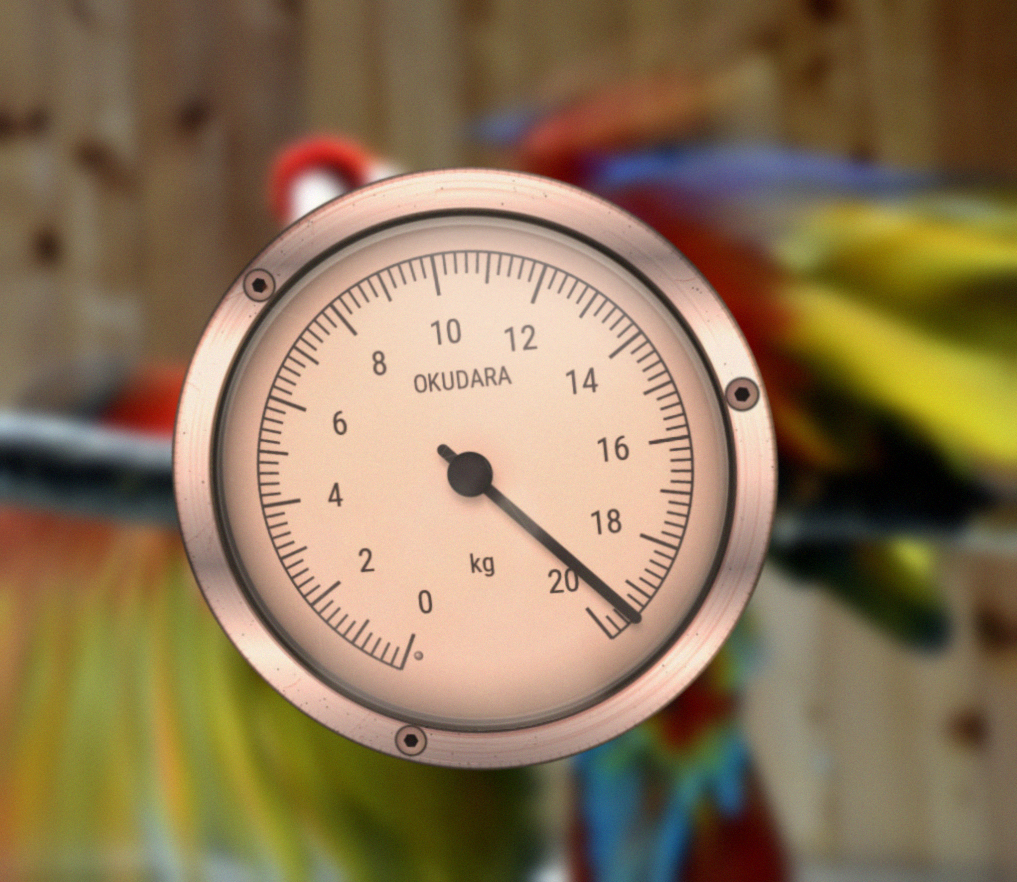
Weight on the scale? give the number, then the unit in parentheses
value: 19.4 (kg)
